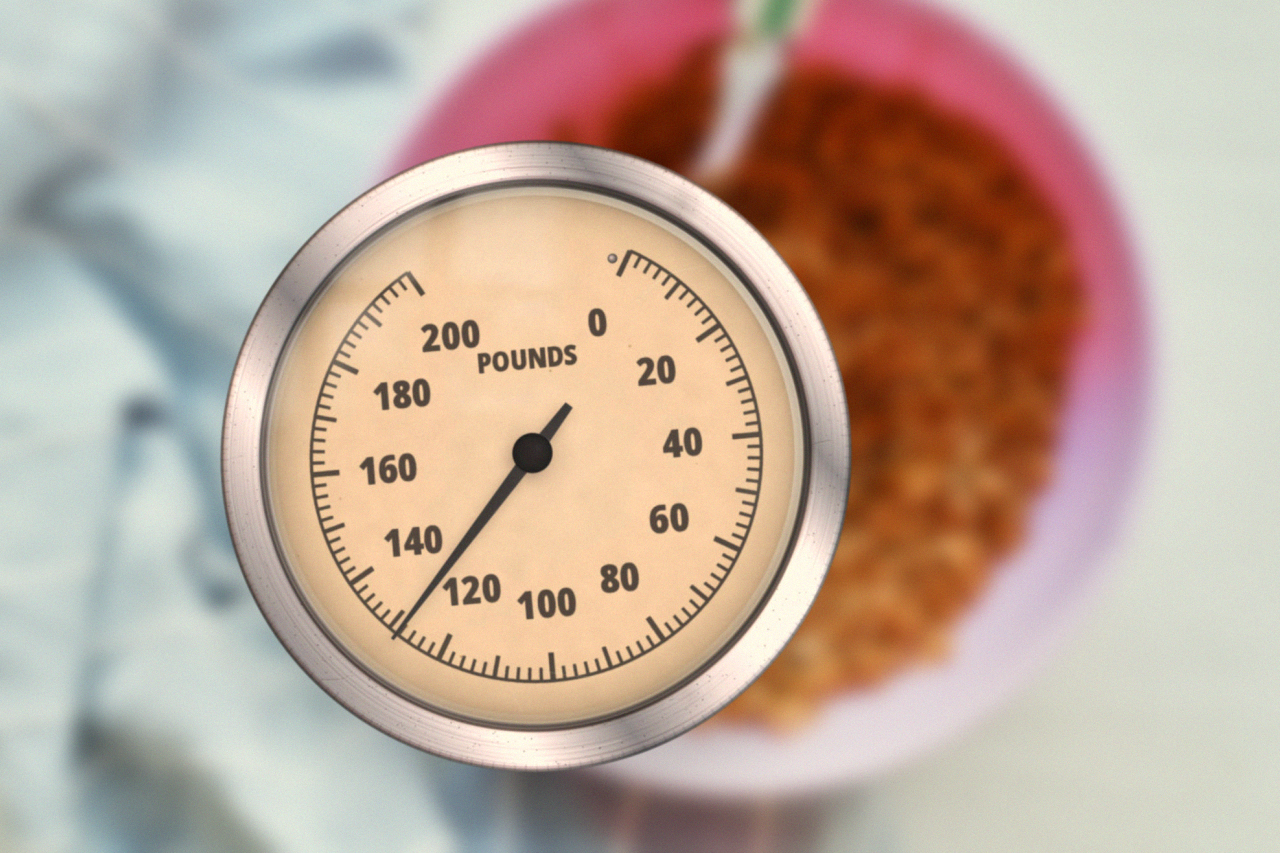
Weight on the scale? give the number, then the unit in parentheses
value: 128 (lb)
